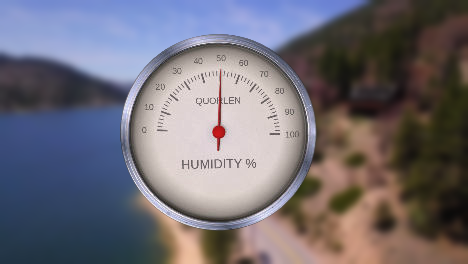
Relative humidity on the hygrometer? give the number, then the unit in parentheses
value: 50 (%)
